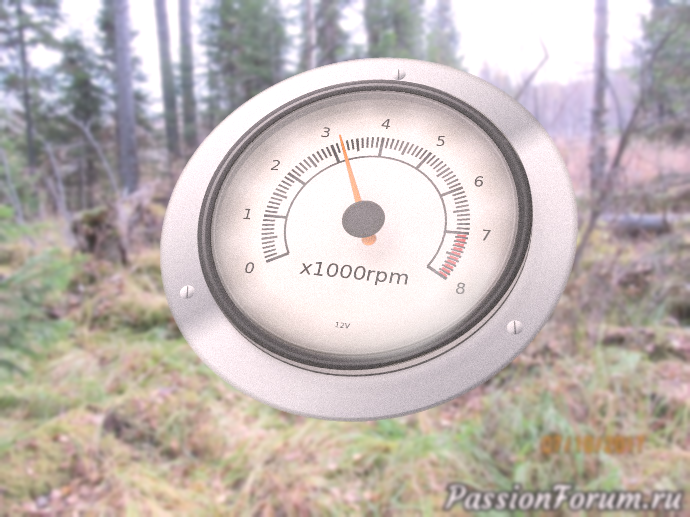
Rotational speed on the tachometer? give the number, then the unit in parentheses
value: 3200 (rpm)
